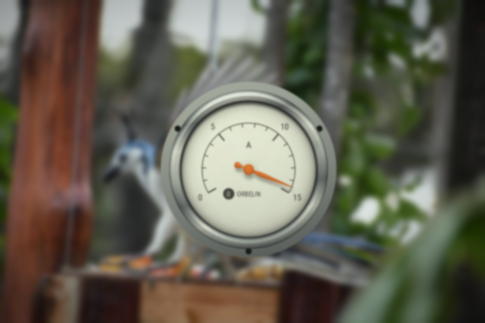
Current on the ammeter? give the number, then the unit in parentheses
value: 14.5 (A)
